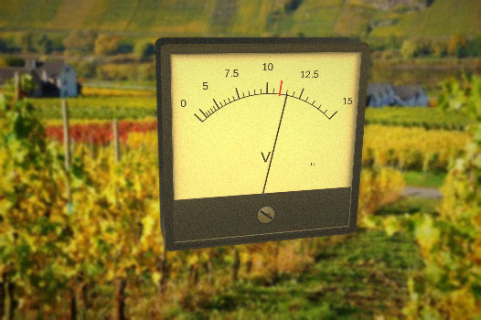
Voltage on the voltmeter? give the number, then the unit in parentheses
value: 11.5 (V)
